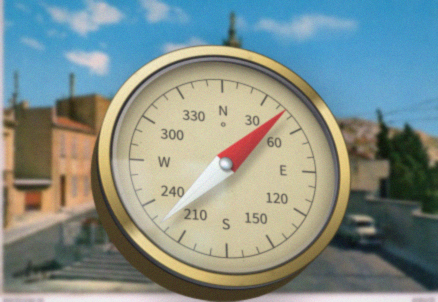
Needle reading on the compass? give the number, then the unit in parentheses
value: 45 (°)
